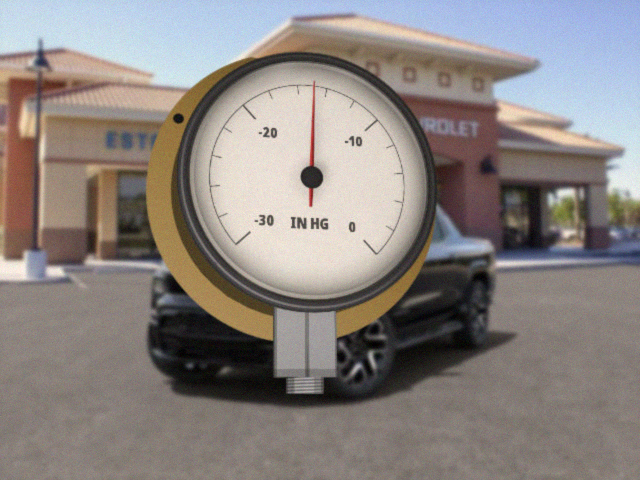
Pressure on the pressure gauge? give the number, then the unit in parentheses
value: -15 (inHg)
